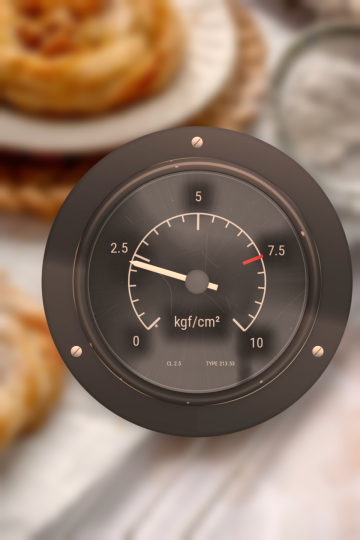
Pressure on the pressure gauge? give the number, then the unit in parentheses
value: 2.25 (kg/cm²)
